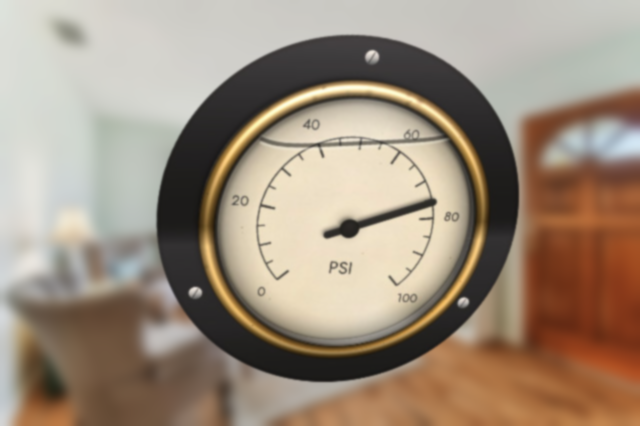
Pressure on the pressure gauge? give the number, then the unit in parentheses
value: 75 (psi)
